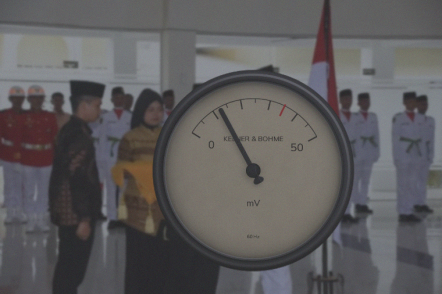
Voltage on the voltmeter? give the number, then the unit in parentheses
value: 12.5 (mV)
